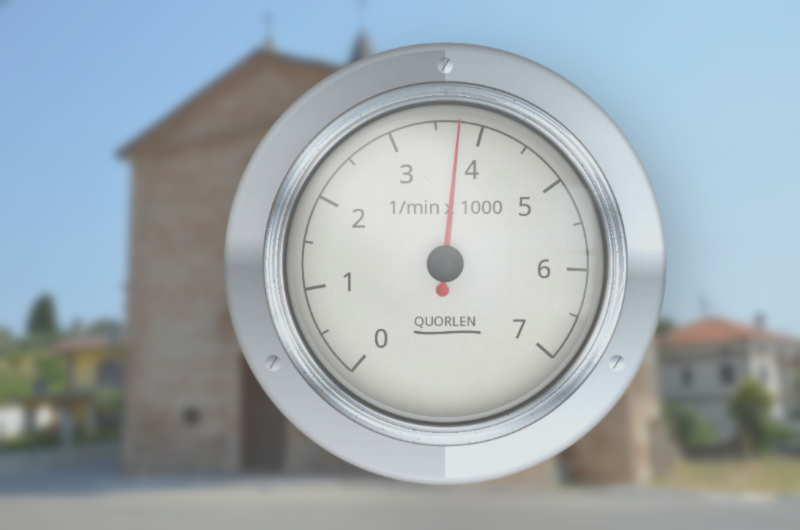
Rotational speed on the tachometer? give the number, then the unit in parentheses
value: 3750 (rpm)
